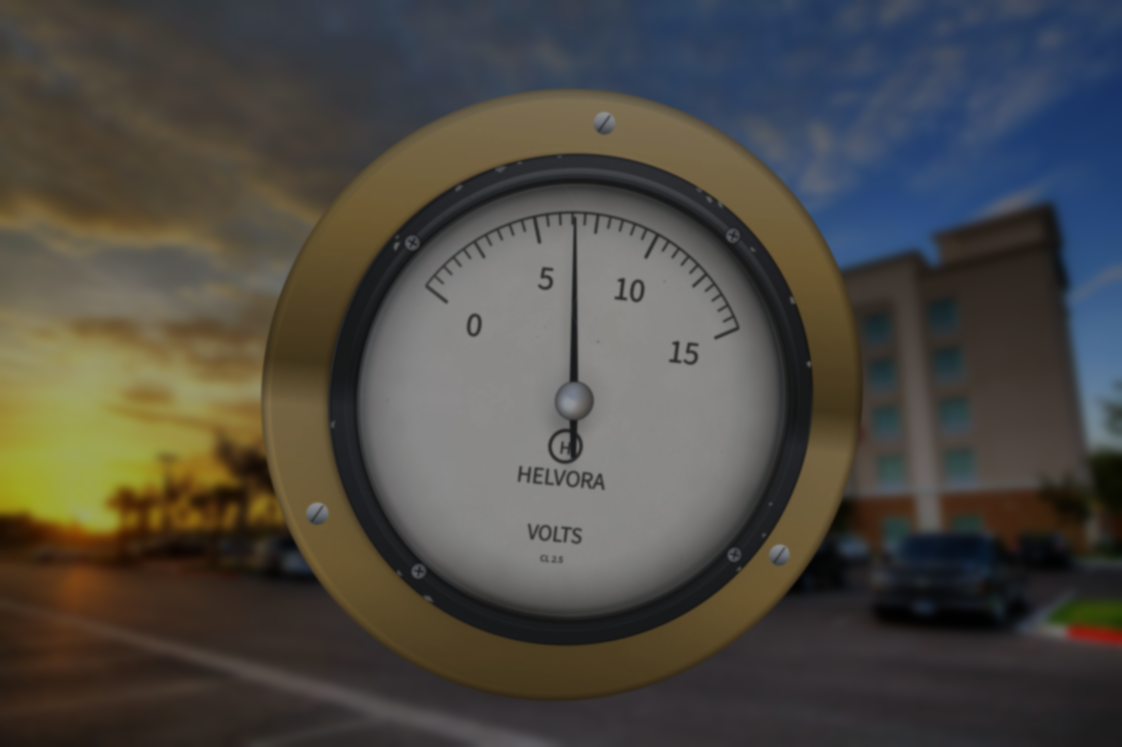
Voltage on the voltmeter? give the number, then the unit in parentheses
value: 6.5 (V)
